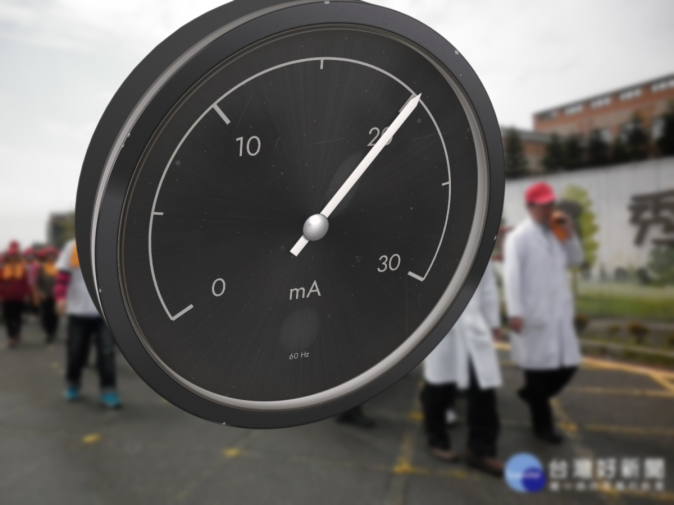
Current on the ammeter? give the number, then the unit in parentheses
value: 20 (mA)
